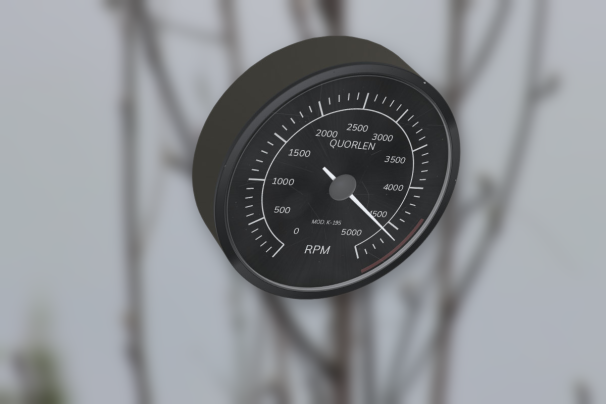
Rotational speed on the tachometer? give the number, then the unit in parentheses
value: 4600 (rpm)
